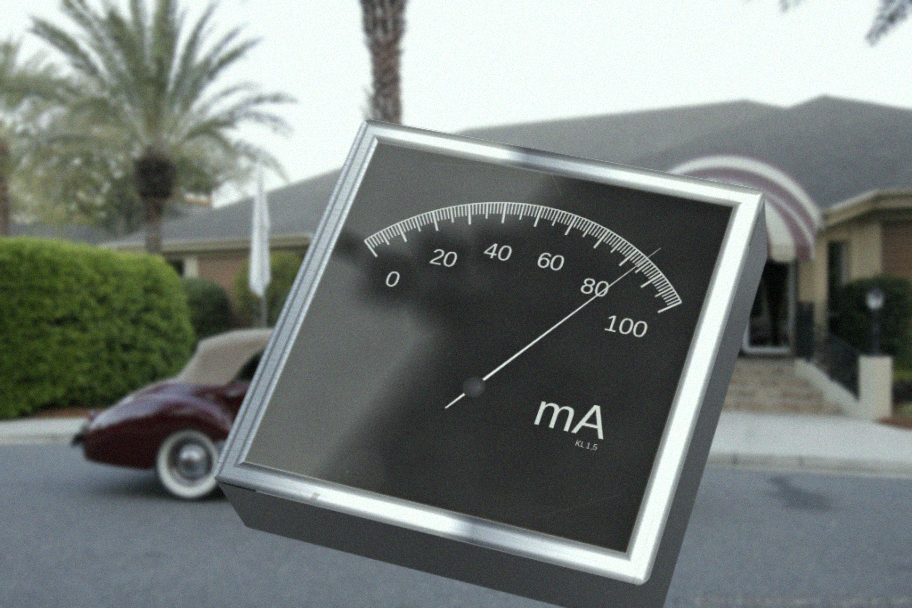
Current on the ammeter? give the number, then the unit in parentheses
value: 85 (mA)
